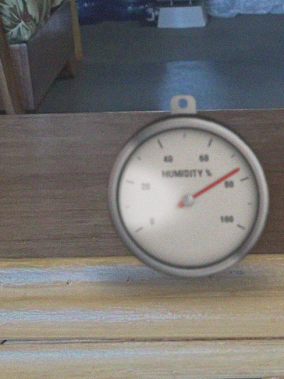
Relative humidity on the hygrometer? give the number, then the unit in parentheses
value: 75 (%)
